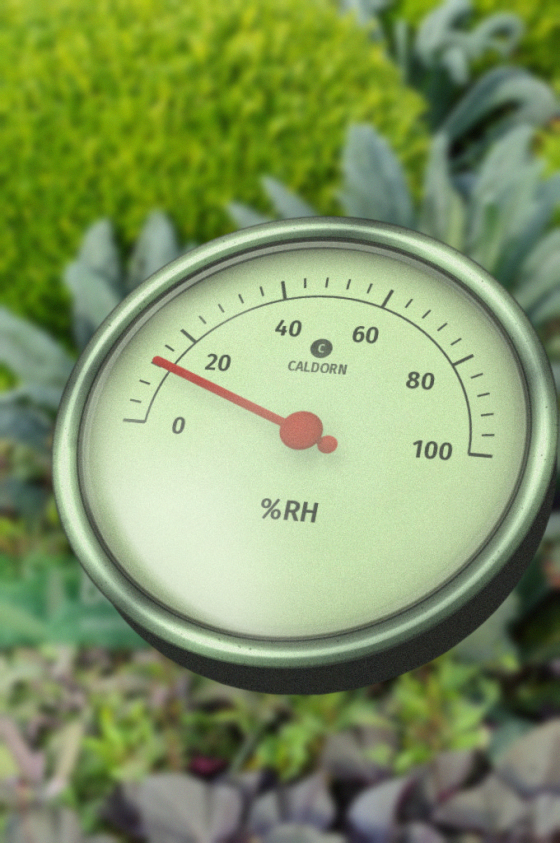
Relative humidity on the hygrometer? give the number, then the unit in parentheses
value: 12 (%)
